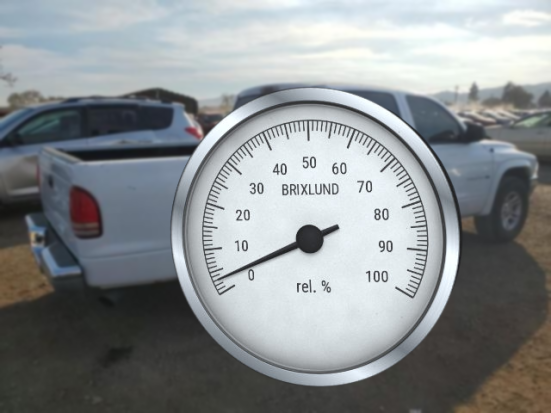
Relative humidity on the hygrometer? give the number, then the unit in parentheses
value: 3 (%)
